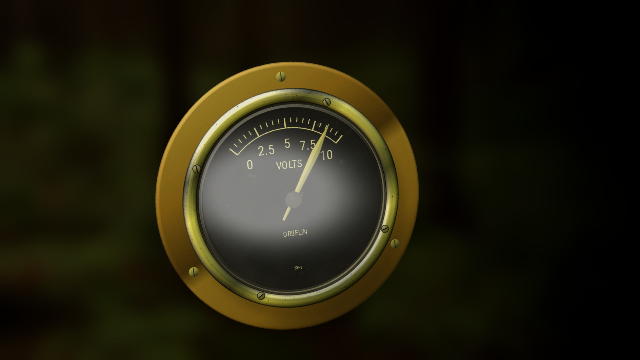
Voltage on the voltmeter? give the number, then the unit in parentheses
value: 8.5 (V)
